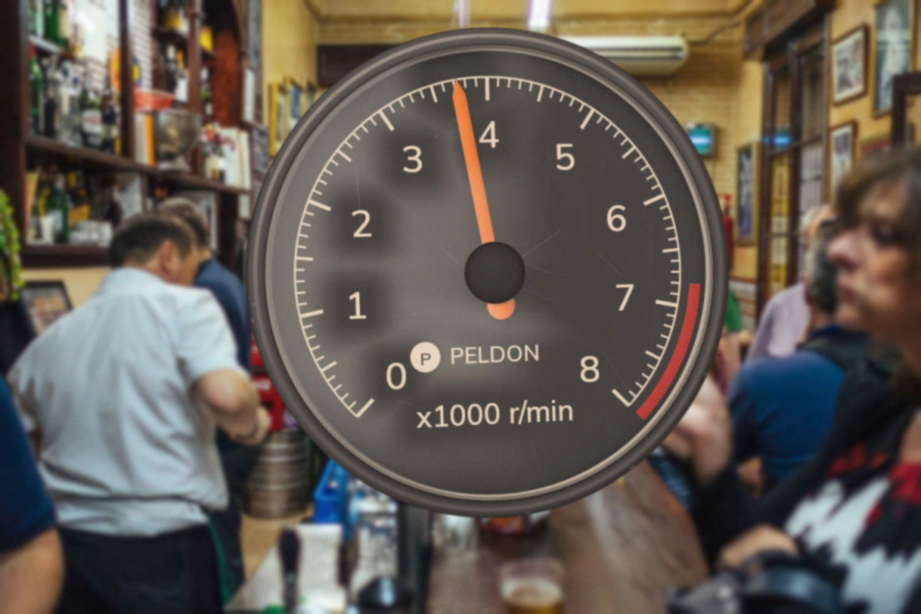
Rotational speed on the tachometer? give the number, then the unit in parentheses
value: 3700 (rpm)
